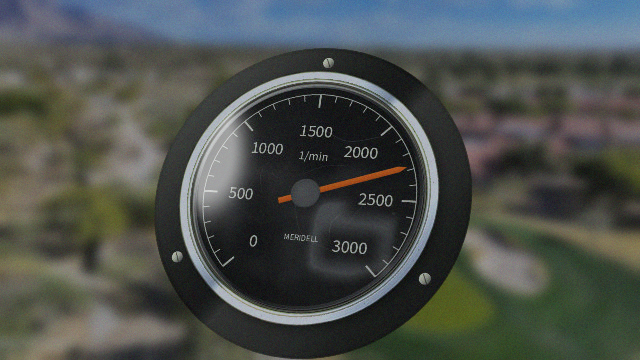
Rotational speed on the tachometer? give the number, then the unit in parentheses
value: 2300 (rpm)
